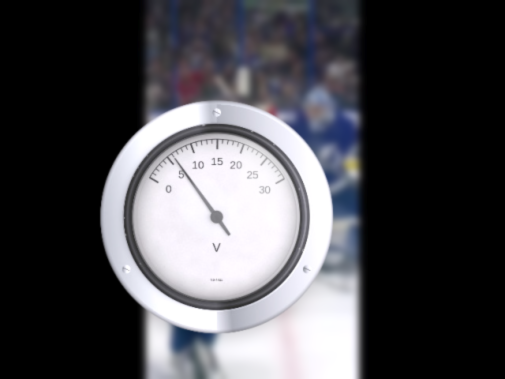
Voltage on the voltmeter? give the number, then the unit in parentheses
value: 6 (V)
